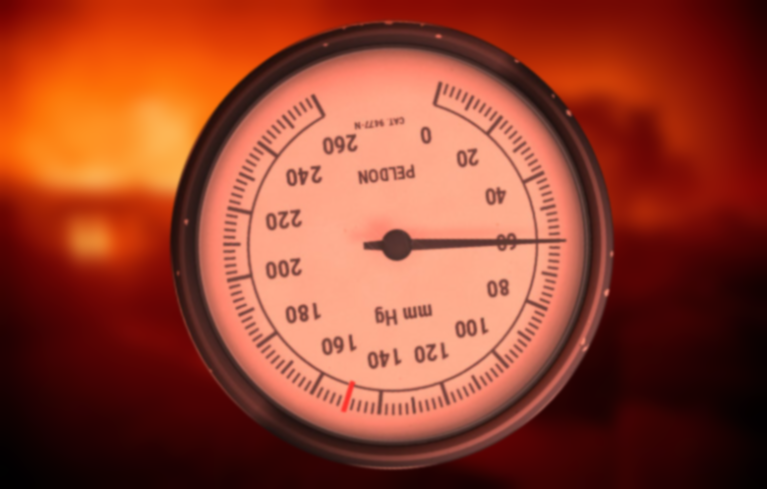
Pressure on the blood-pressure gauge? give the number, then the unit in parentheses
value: 60 (mmHg)
